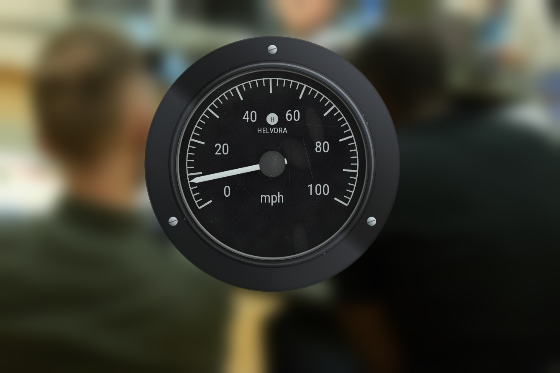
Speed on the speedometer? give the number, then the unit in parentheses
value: 8 (mph)
